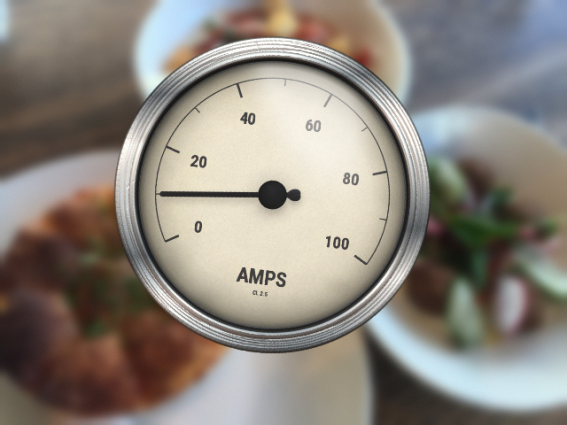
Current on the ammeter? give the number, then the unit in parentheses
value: 10 (A)
